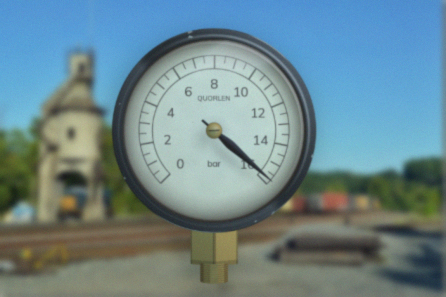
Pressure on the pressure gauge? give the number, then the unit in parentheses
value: 15.75 (bar)
